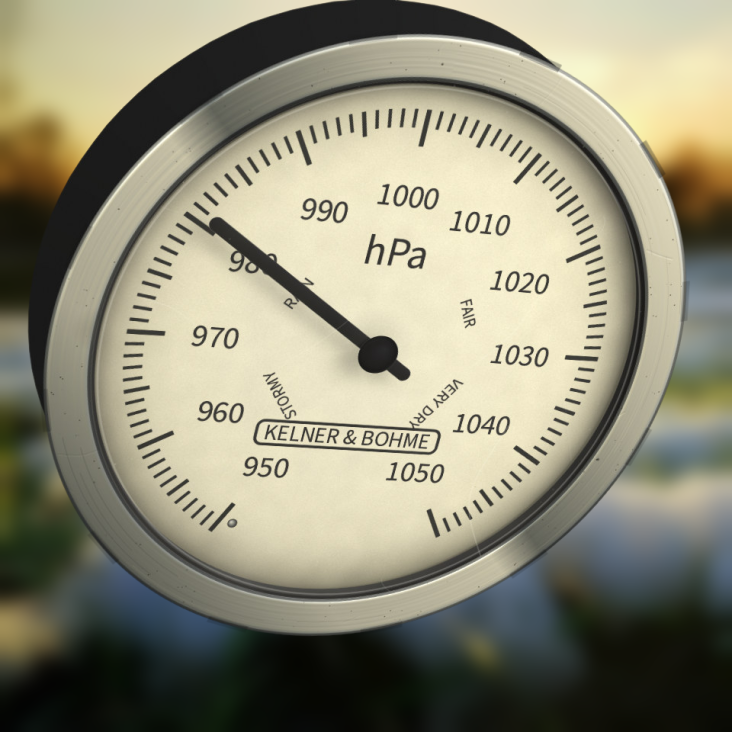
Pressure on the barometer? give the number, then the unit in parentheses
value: 981 (hPa)
